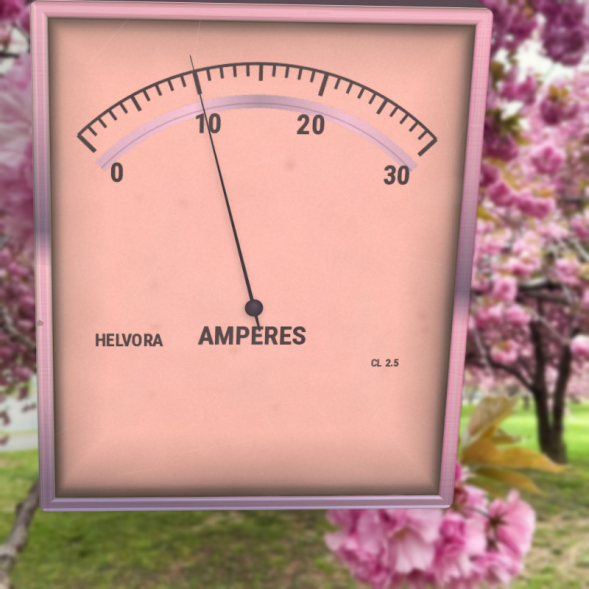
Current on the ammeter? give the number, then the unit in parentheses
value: 10 (A)
